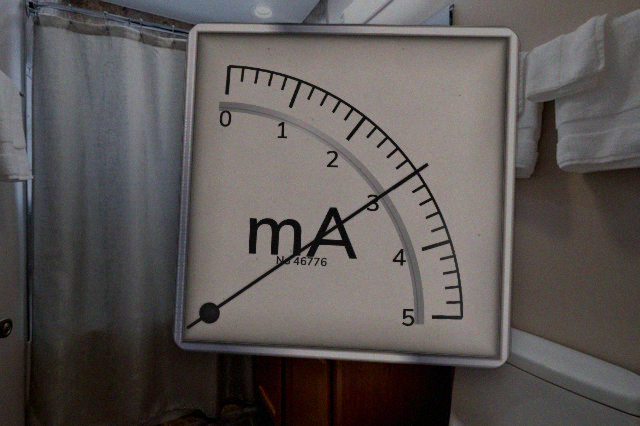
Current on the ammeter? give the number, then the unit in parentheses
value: 3 (mA)
